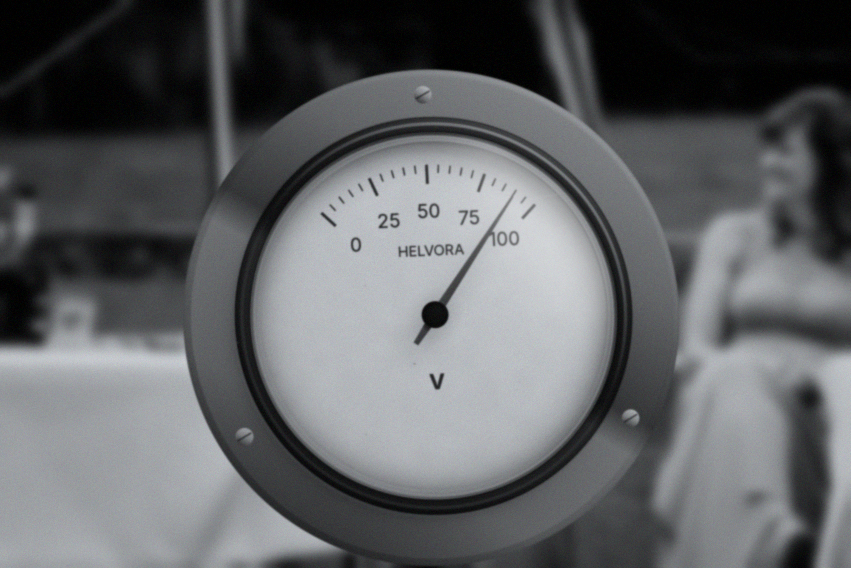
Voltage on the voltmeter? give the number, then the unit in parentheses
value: 90 (V)
